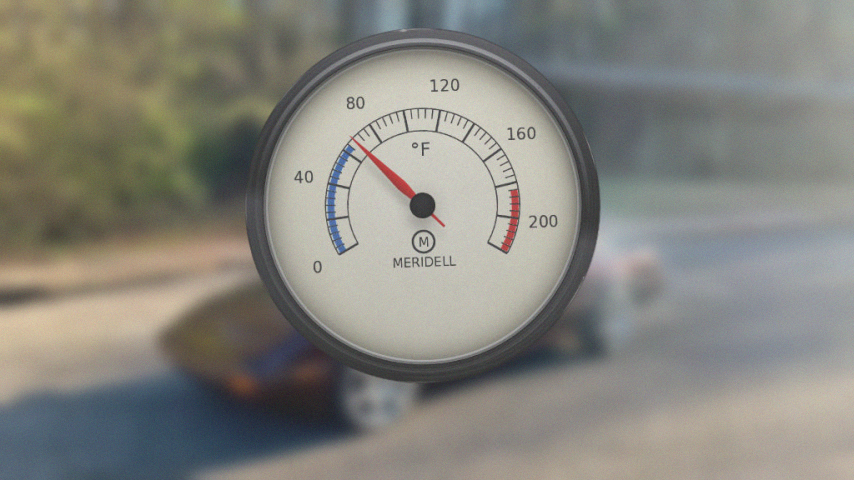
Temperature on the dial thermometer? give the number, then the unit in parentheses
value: 68 (°F)
